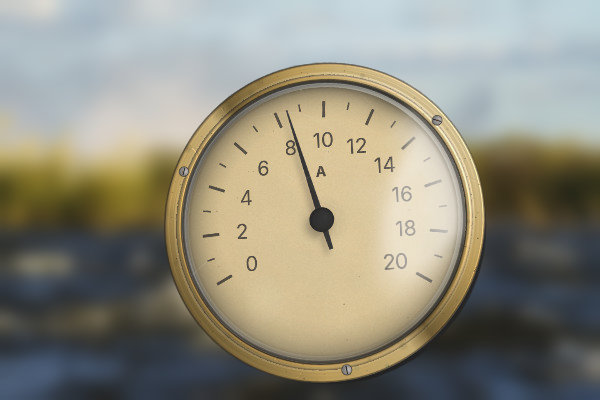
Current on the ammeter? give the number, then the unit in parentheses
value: 8.5 (A)
